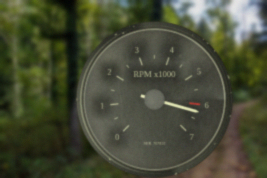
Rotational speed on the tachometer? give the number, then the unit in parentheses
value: 6250 (rpm)
